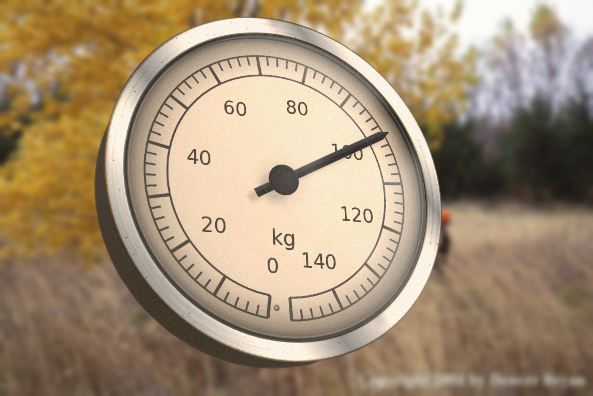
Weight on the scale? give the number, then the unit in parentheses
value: 100 (kg)
